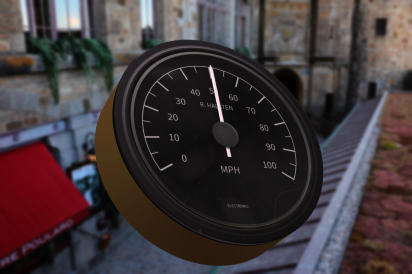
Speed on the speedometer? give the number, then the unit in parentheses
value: 50 (mph)
